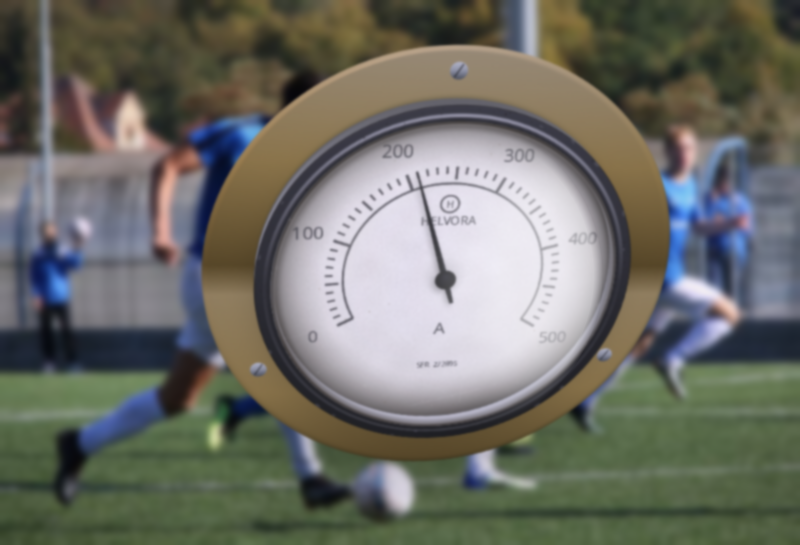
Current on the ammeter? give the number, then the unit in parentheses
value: 210 (A)
